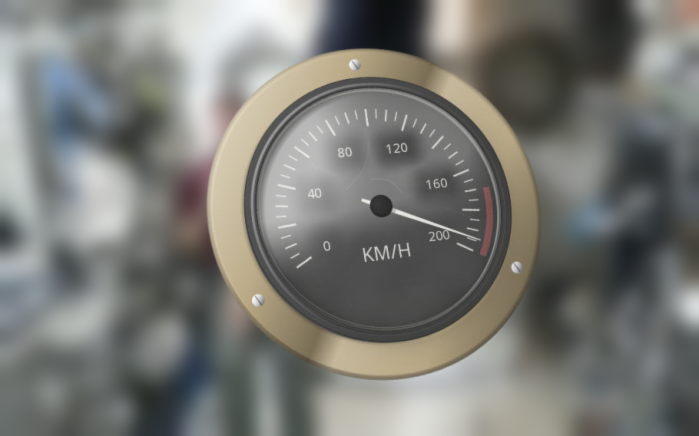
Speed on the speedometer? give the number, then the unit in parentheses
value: 195 (km/h)
